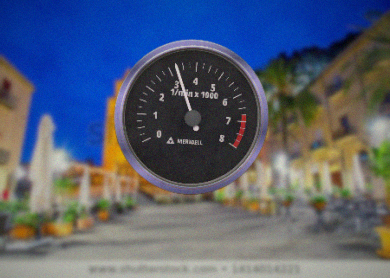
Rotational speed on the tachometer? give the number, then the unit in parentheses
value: 3250 (rpm)
